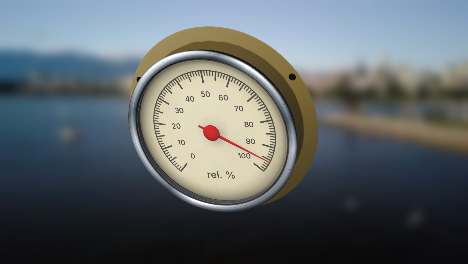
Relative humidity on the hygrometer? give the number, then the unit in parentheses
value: 95 (%)
